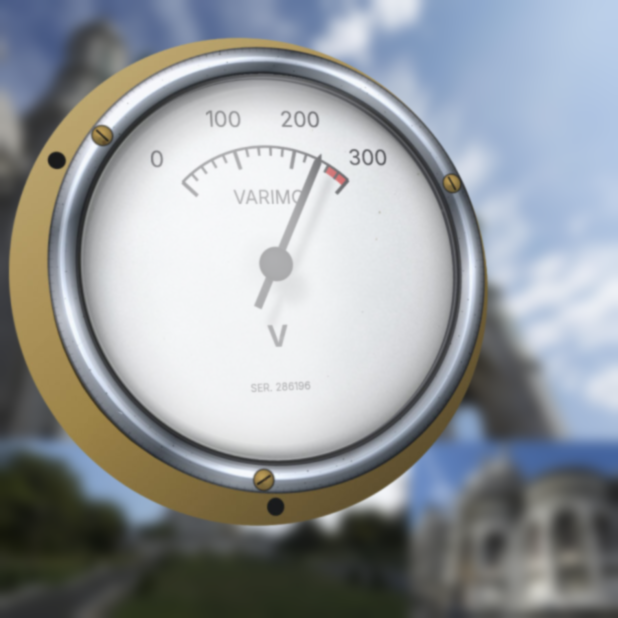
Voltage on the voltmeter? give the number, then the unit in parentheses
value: 240 (V)
